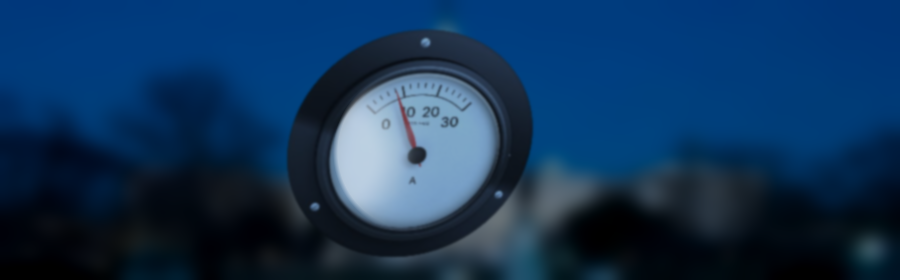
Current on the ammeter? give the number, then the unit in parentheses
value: 8 (A)
